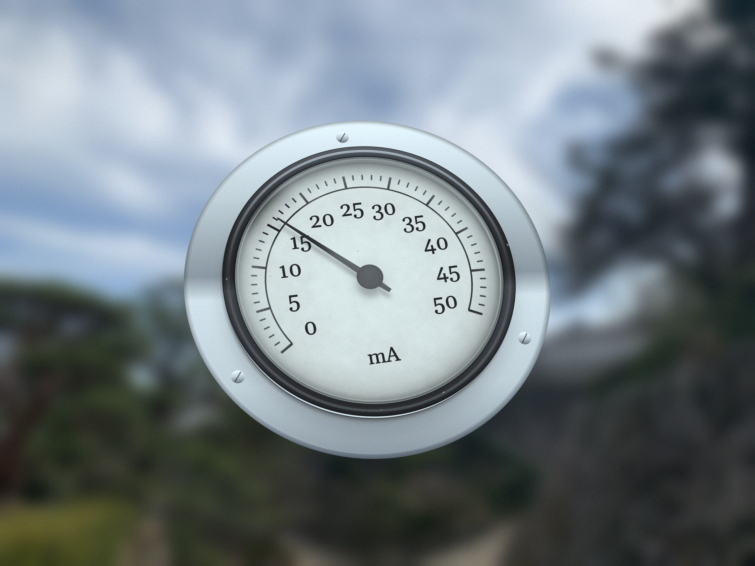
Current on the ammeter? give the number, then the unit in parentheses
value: 16 (mA)
